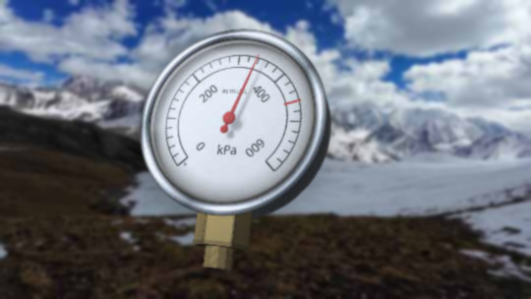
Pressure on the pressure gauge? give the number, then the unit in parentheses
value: 340 (kPa)
